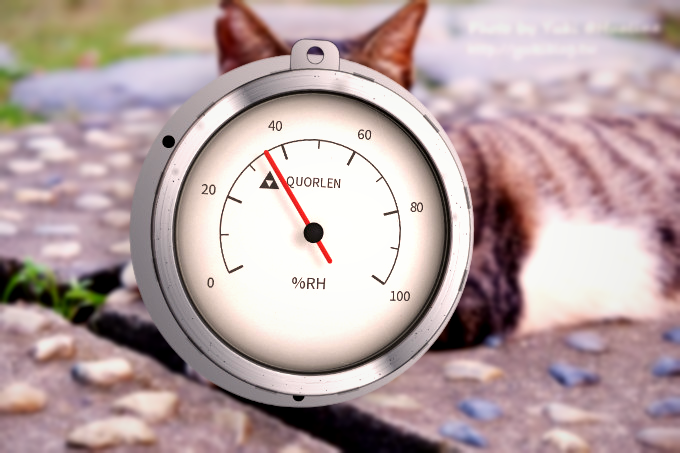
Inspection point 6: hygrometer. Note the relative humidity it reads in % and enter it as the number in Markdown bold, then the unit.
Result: **35** %
